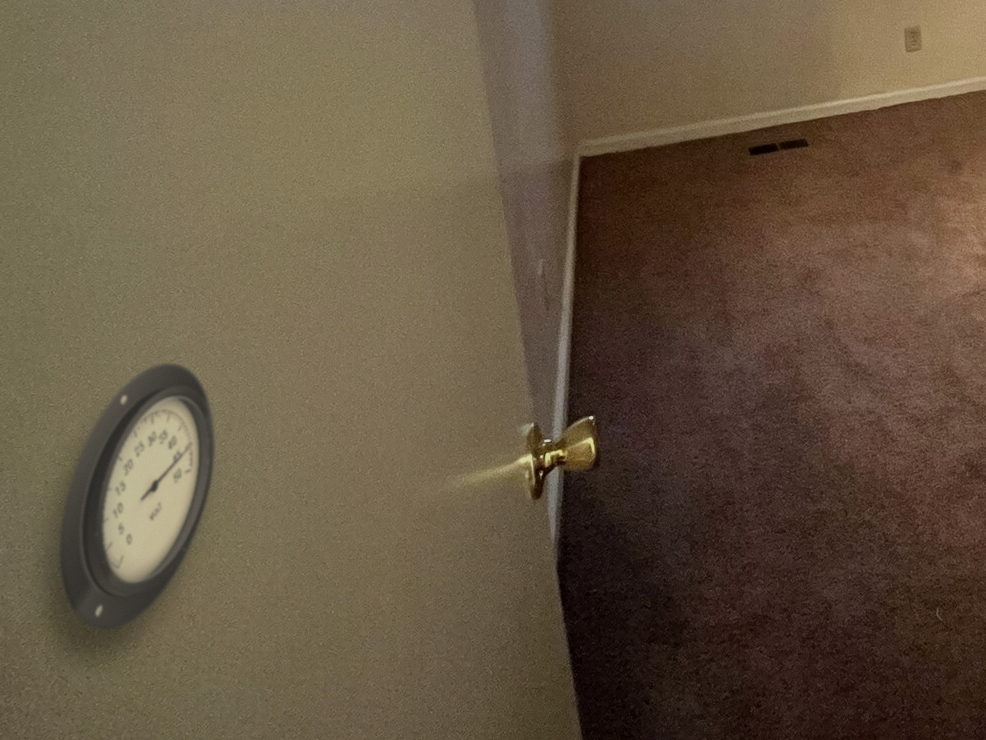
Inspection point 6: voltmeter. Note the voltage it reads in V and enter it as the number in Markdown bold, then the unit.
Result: **45** V
